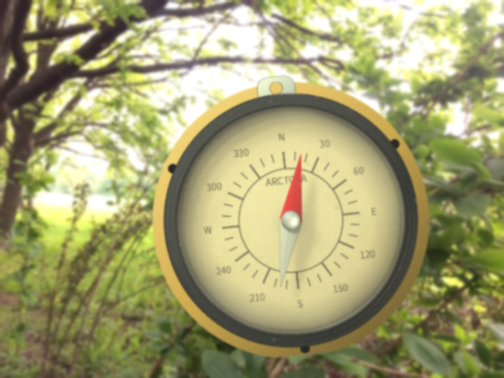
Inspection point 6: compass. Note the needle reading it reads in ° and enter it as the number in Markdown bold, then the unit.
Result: **15** °
